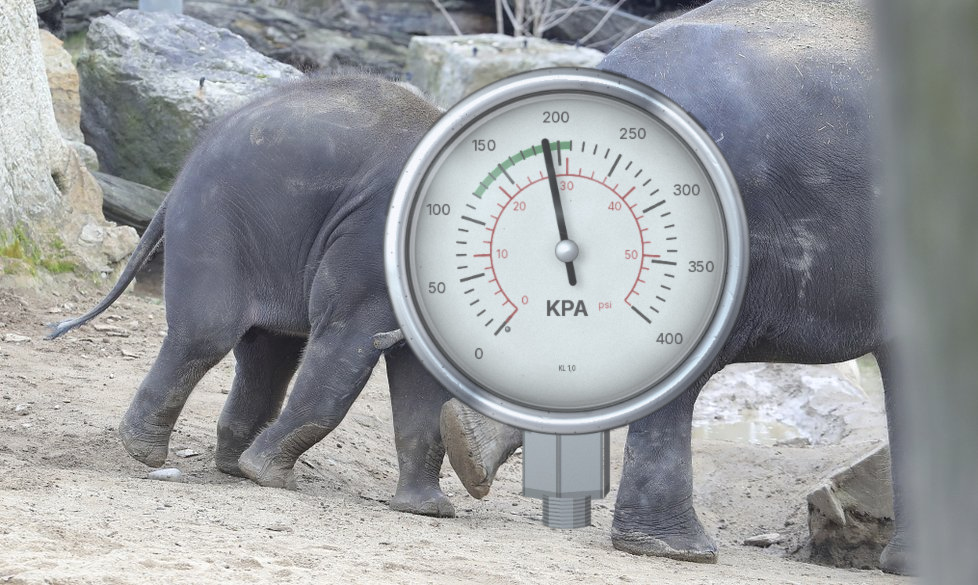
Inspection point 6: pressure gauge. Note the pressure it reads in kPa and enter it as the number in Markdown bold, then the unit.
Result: **190** kPa
